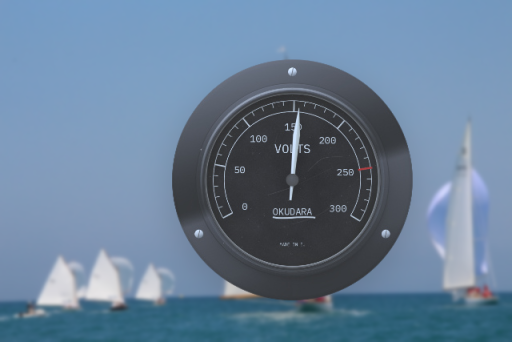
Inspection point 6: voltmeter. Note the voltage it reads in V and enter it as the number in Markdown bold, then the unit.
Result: **155** V
